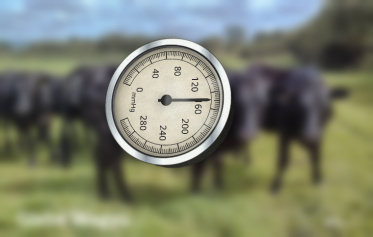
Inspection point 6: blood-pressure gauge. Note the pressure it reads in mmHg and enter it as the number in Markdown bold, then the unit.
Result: **150** mmHg
